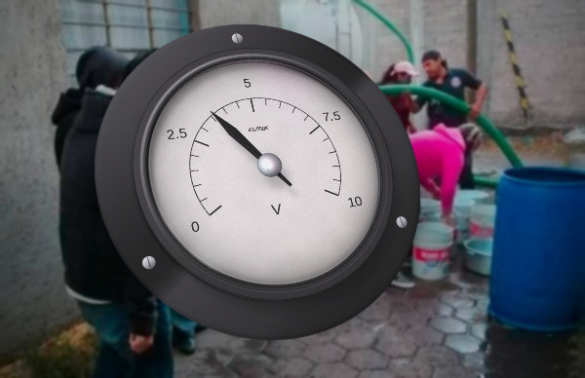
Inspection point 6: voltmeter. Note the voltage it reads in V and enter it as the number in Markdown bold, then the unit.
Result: **3.5** V
